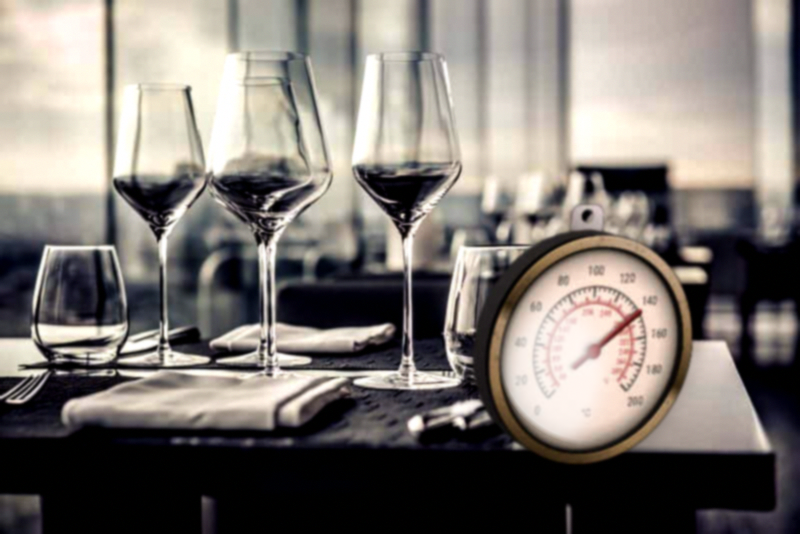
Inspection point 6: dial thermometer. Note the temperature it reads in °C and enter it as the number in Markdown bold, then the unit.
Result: **140** °C
